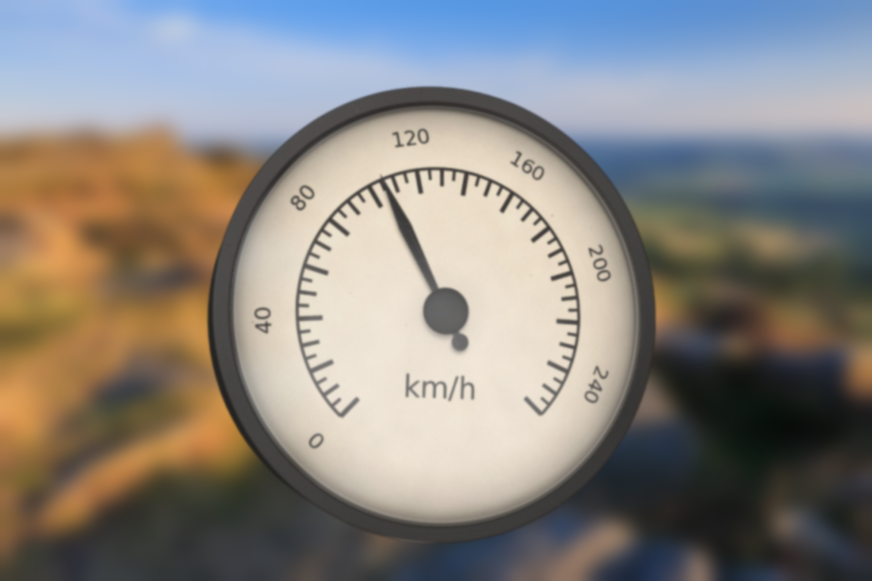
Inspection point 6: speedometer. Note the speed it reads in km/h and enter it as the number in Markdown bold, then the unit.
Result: **105** km/h
